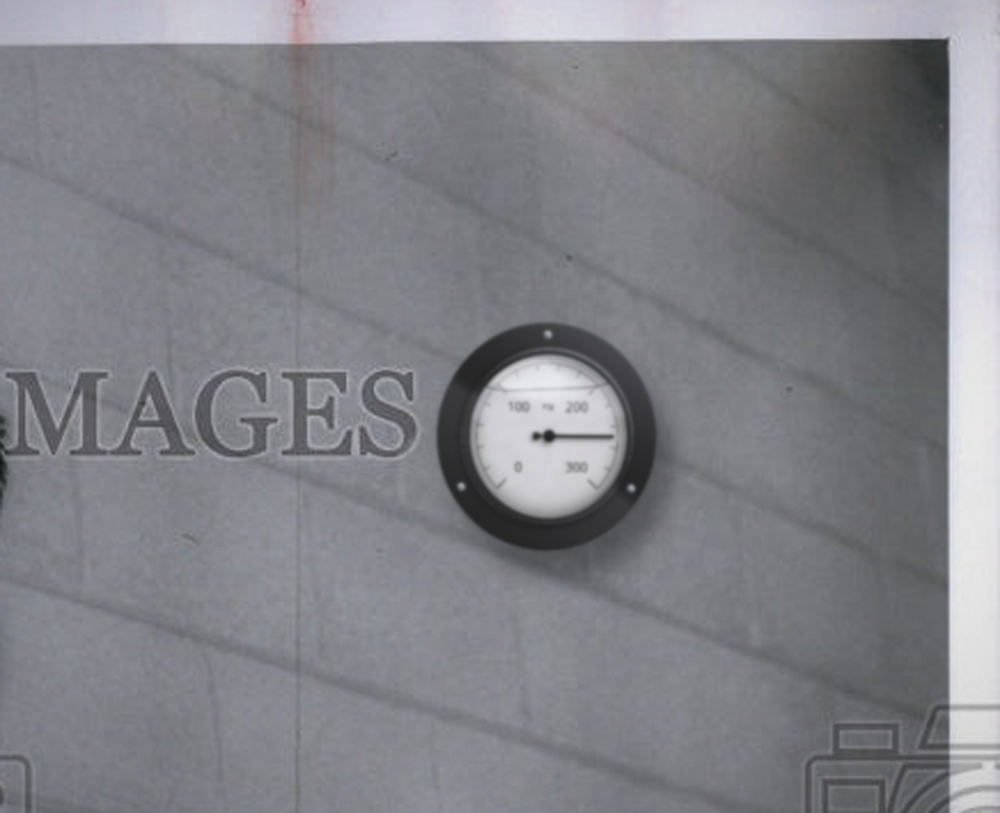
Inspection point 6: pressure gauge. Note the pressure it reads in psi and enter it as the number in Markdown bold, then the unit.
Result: **250** psi
